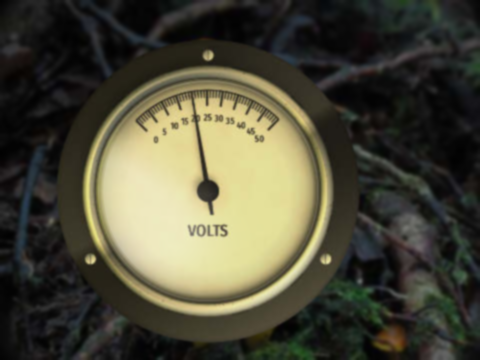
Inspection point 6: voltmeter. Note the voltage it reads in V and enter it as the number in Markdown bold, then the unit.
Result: **20** V
